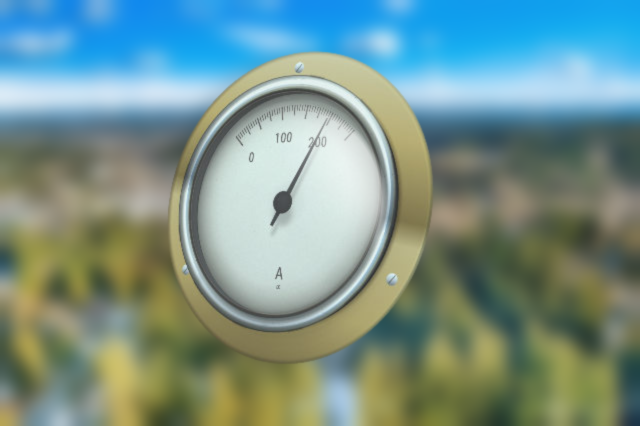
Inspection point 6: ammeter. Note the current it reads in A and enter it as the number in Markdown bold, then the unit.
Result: **200** A
